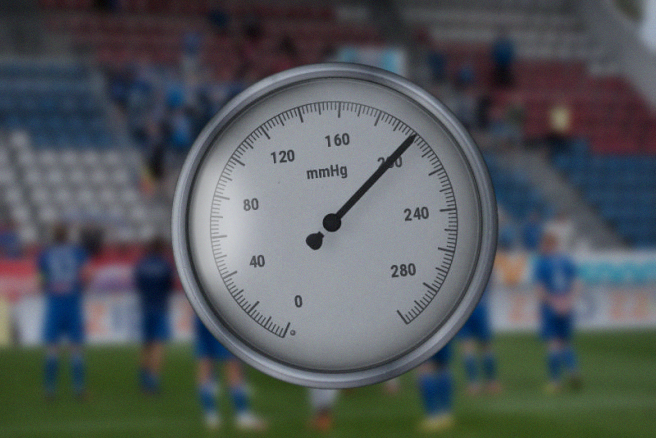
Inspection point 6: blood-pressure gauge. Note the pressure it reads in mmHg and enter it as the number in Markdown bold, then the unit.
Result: **200** mmHg
